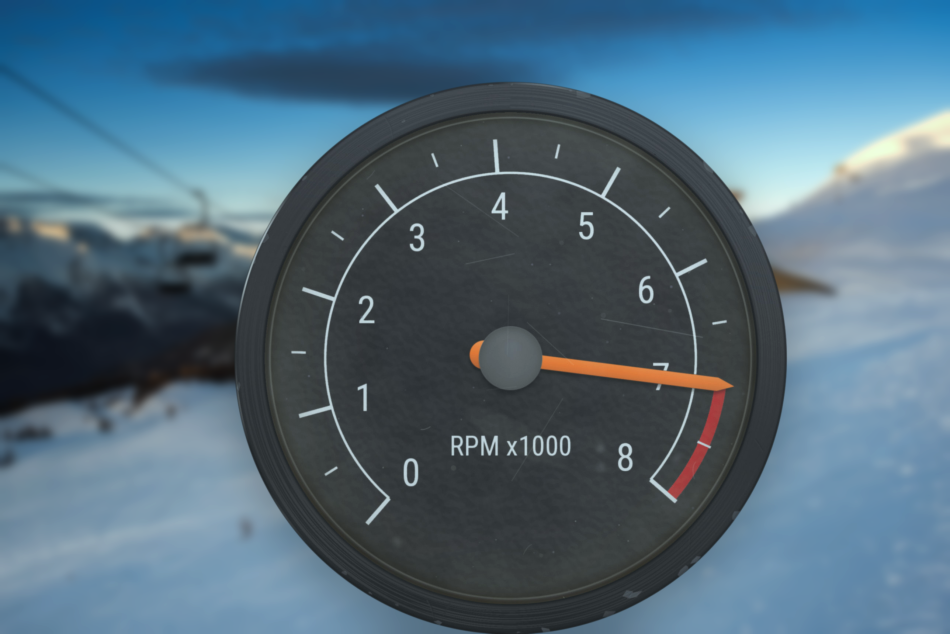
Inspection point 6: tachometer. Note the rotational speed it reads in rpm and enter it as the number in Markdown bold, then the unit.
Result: **7000** rpm
